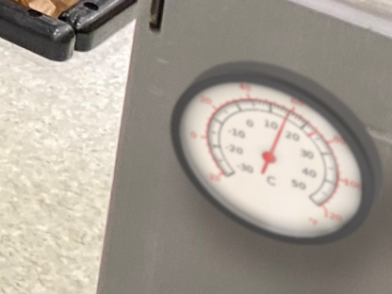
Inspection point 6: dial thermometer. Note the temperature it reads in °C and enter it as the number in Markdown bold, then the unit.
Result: **15** °C
